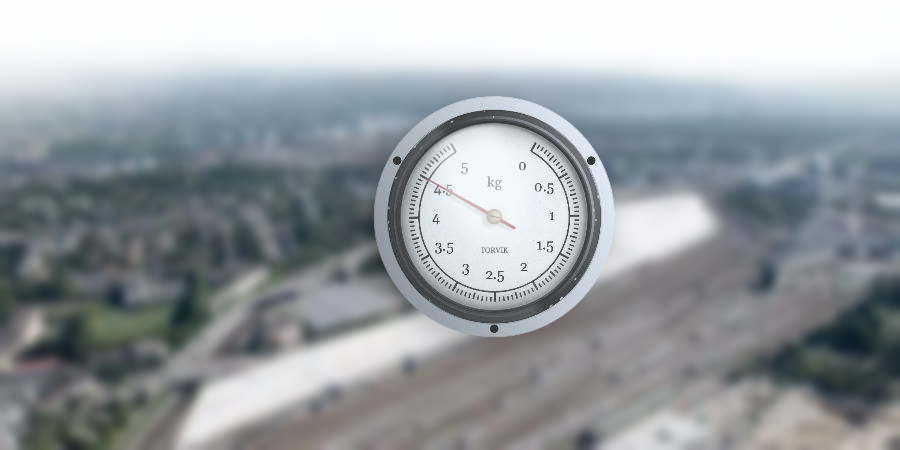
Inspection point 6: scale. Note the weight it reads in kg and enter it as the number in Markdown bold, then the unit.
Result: **4.5** kg
